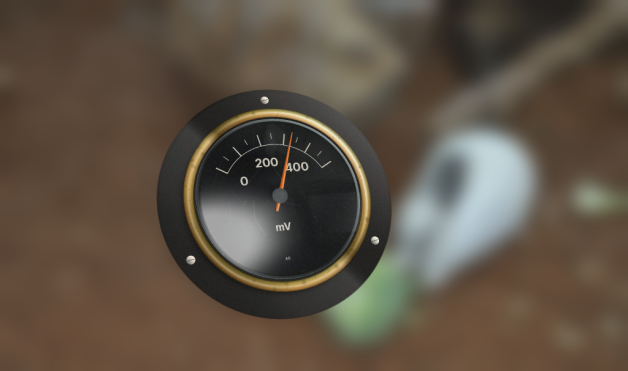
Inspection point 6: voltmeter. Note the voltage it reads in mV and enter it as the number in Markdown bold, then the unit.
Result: **325** mV
